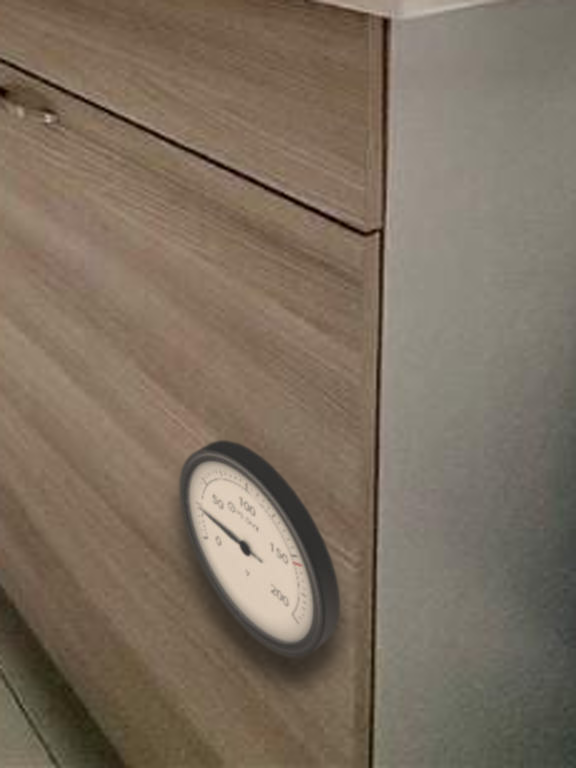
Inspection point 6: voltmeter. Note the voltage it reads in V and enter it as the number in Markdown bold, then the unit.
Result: **25** V
